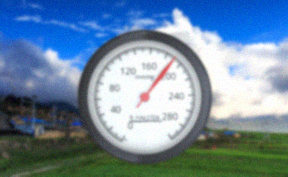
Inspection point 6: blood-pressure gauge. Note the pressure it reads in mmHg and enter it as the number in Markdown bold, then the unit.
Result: **190** mmHg
